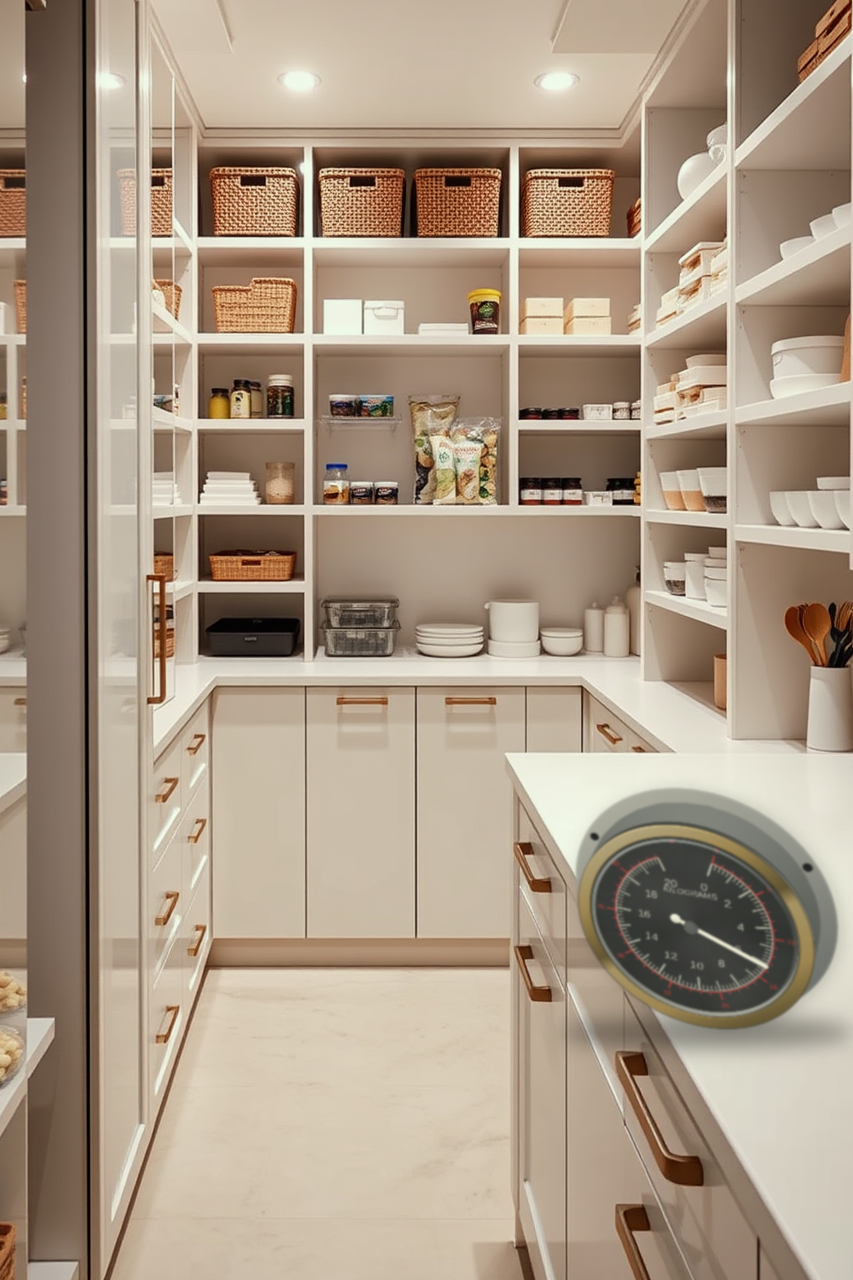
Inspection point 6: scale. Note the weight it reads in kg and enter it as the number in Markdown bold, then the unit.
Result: **6** kg
